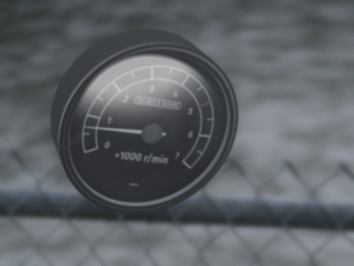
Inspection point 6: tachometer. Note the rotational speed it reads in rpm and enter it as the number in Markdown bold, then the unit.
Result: **750** rpm
